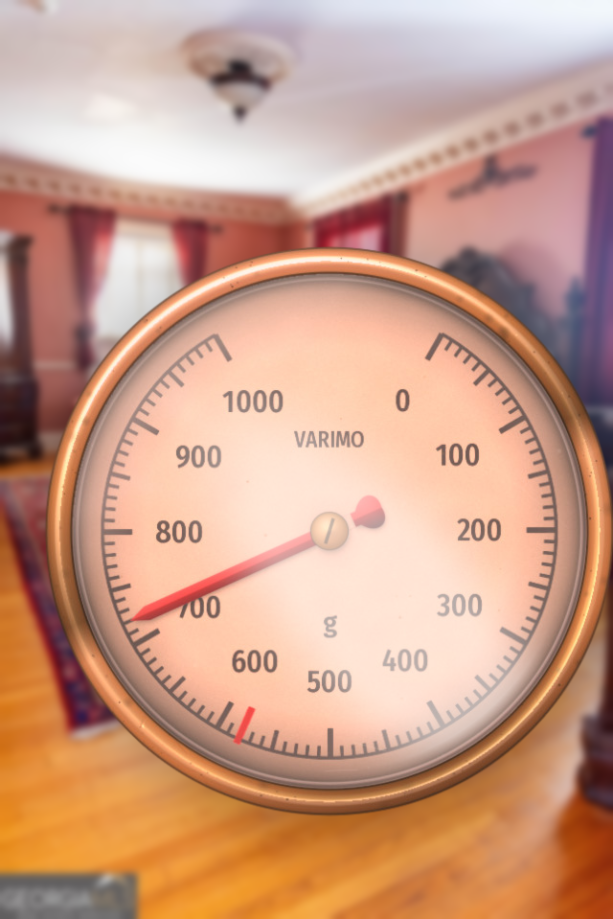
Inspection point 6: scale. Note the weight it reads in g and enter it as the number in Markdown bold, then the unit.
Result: **720** g
